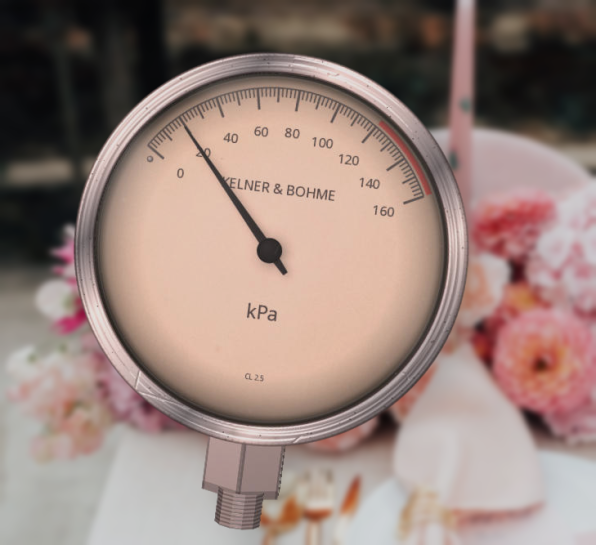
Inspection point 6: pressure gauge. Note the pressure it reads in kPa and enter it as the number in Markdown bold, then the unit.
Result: **20** kPa
